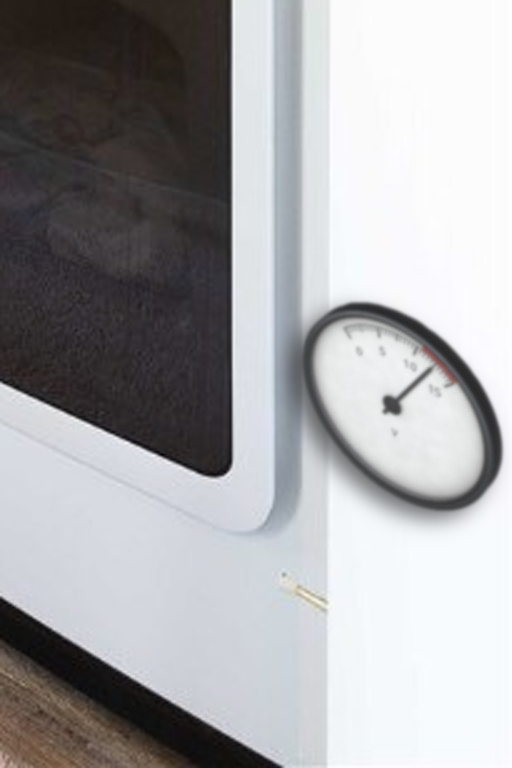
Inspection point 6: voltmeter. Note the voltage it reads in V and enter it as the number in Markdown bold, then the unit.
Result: **12.5** V
